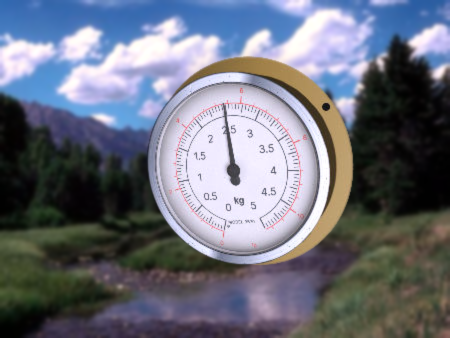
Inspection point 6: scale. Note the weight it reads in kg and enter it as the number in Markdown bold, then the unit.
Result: **2.5** kg
